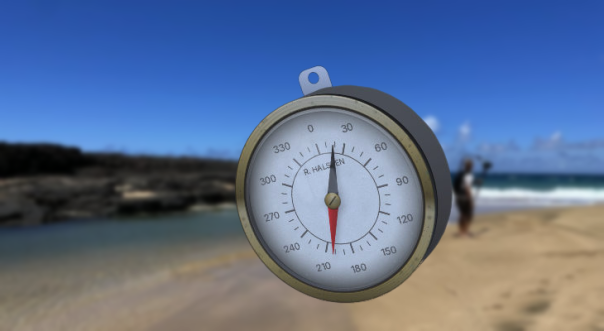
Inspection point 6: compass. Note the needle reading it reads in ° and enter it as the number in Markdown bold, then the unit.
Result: **200** °
